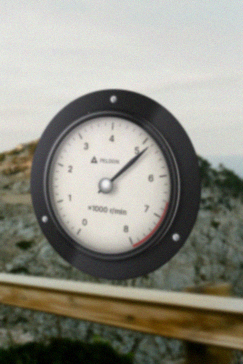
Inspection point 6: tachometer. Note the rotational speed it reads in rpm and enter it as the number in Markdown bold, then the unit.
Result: **5200** rpm
